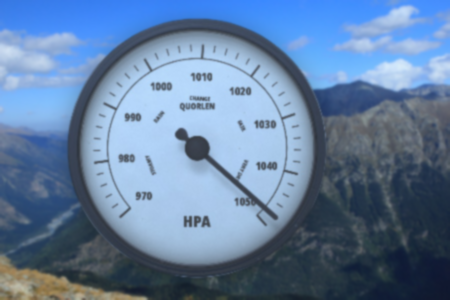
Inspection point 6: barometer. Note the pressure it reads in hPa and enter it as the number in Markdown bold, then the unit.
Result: **1048** hPa
